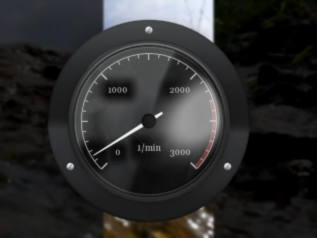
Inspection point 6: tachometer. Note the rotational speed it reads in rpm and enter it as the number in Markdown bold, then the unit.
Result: **150** rpm
